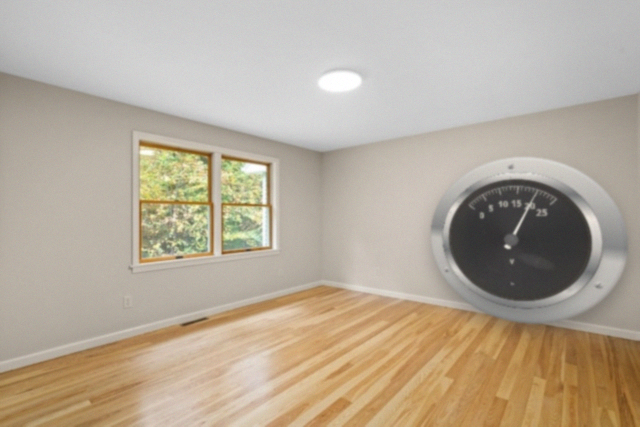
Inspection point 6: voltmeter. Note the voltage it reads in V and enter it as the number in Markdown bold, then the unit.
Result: **20** V
